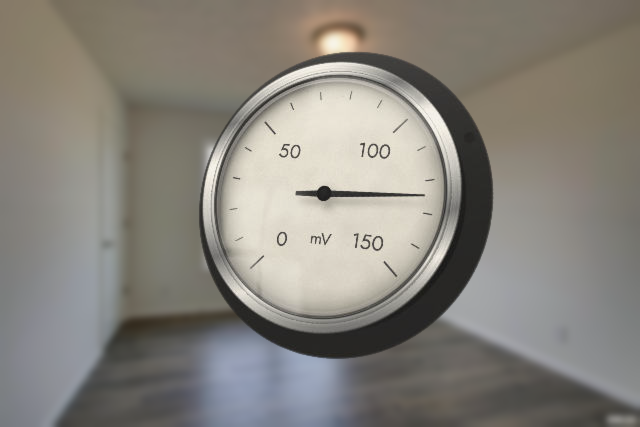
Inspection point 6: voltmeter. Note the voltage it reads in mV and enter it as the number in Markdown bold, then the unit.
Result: **125** mV
